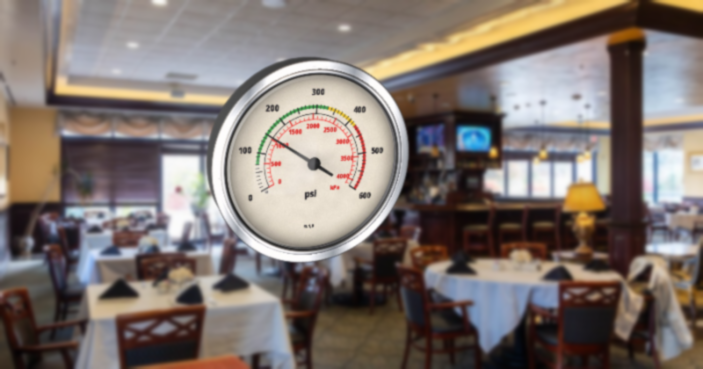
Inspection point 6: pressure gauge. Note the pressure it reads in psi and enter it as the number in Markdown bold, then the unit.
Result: **150** psi
